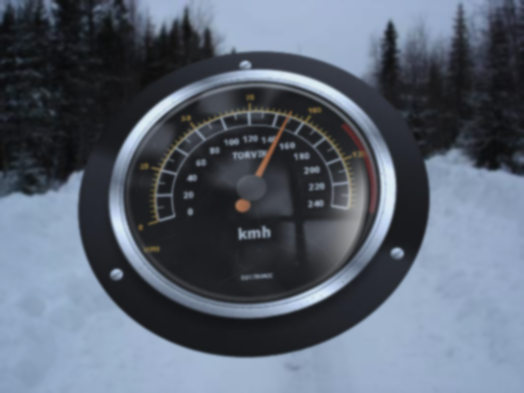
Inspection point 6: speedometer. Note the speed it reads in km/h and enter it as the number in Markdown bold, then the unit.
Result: **150** km/h
